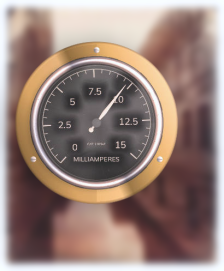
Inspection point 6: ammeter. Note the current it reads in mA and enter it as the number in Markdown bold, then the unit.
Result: **9.75** mA
